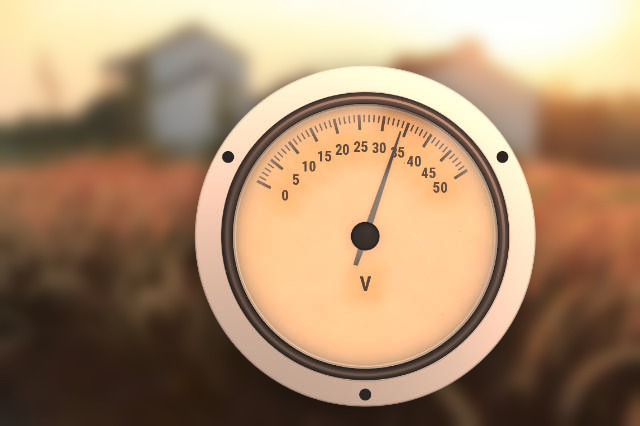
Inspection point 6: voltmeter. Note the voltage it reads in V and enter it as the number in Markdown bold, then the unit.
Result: **34** V
